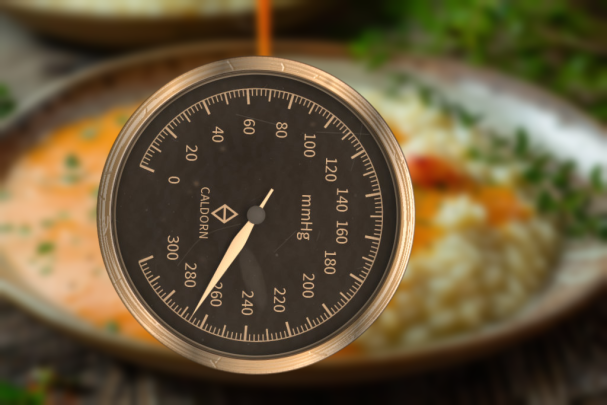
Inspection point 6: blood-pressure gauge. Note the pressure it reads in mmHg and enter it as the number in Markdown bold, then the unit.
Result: **266** mmHg
